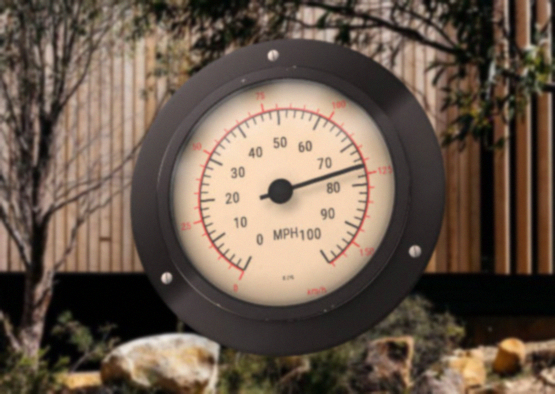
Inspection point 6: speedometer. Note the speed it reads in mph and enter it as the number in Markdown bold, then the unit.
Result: **76** mph
